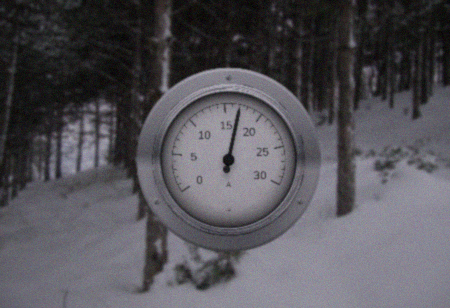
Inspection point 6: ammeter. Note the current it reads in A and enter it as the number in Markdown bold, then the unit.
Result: **17** A
